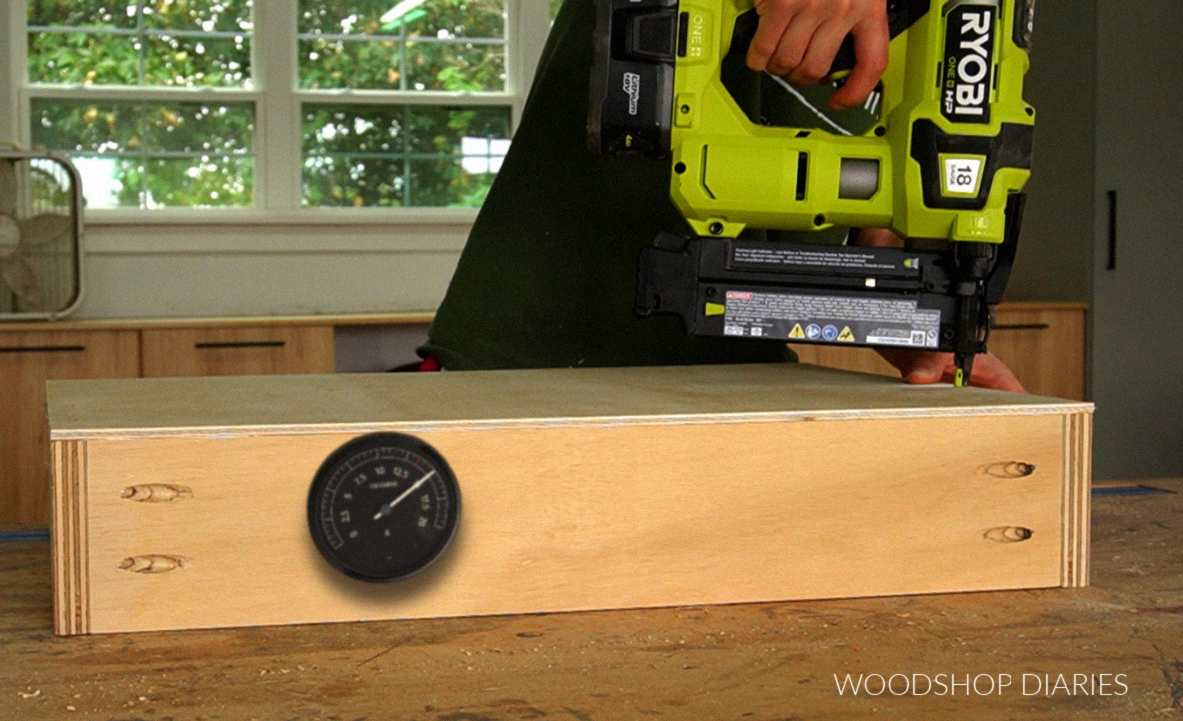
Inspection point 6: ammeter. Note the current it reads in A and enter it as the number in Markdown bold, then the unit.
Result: **15** A
